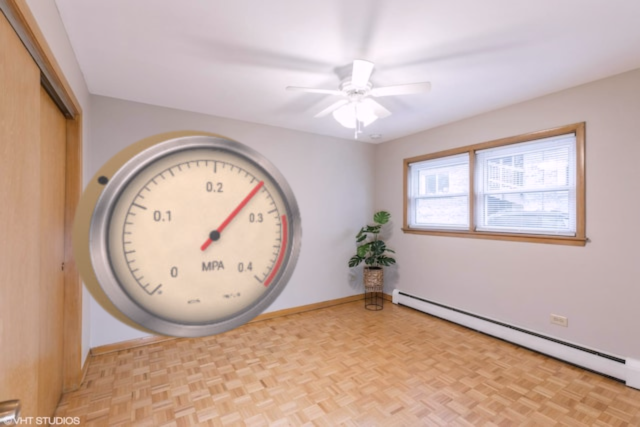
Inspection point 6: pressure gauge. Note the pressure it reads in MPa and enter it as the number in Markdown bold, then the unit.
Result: **0.26** MPa
